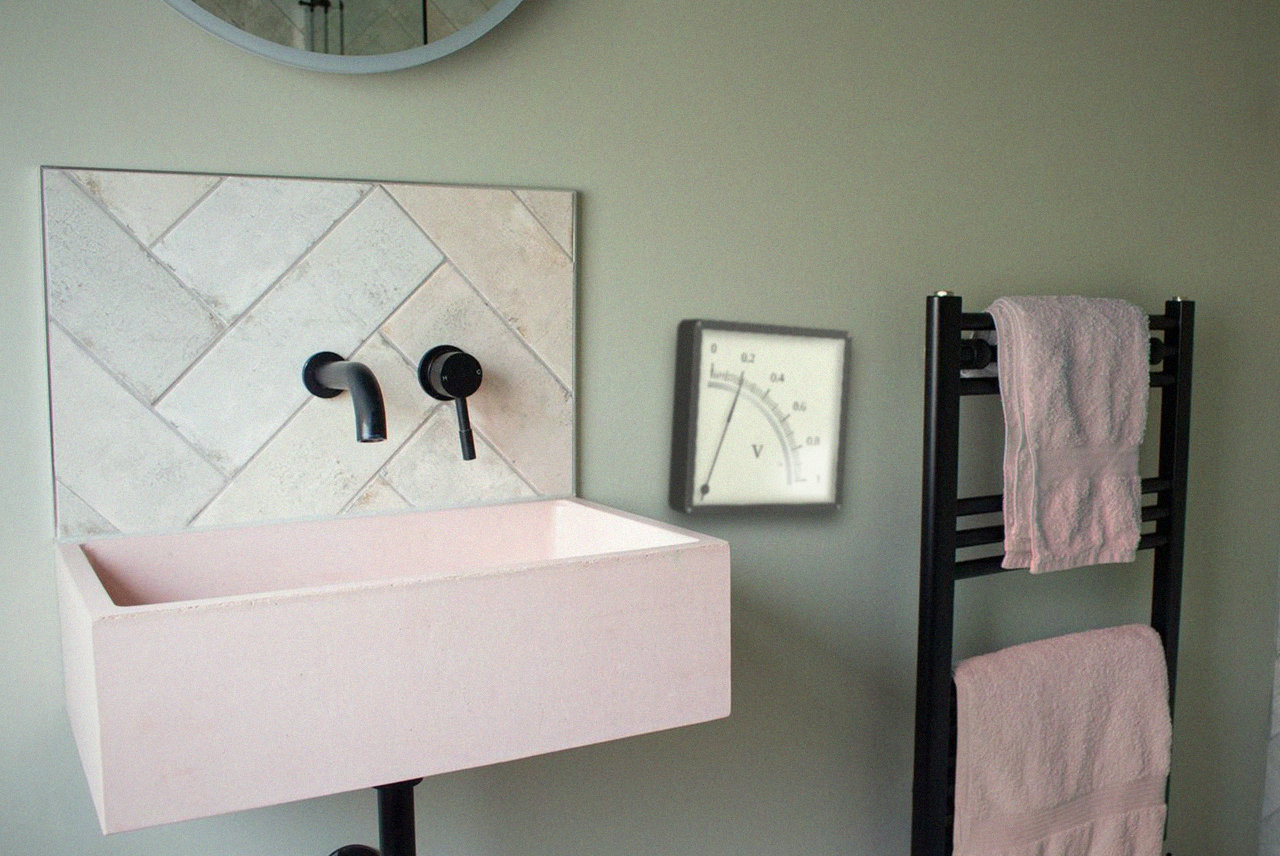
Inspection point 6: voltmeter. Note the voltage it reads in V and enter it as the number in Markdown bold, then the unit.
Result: **0.2** V
